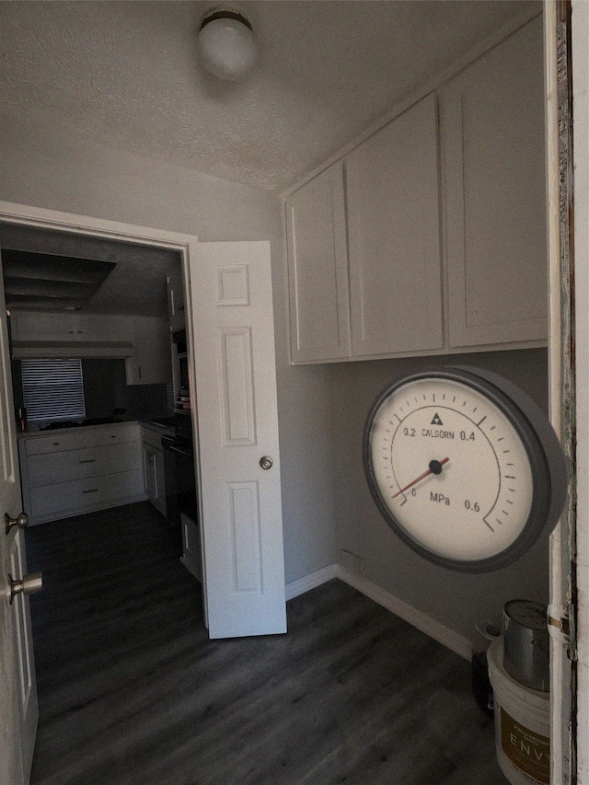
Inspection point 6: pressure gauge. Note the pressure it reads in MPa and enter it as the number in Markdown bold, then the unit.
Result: **0.02** MPa
